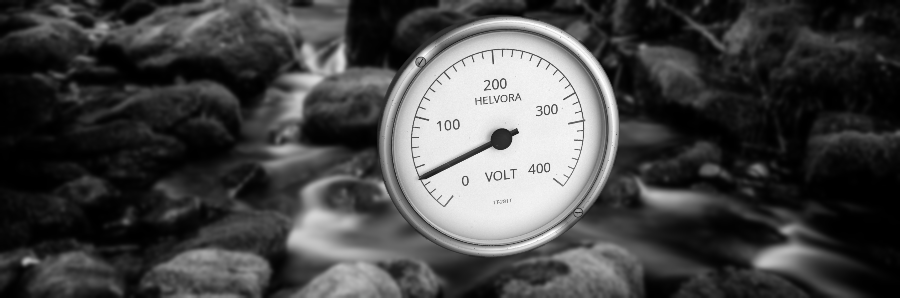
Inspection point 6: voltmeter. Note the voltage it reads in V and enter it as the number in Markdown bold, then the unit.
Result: **40** V
